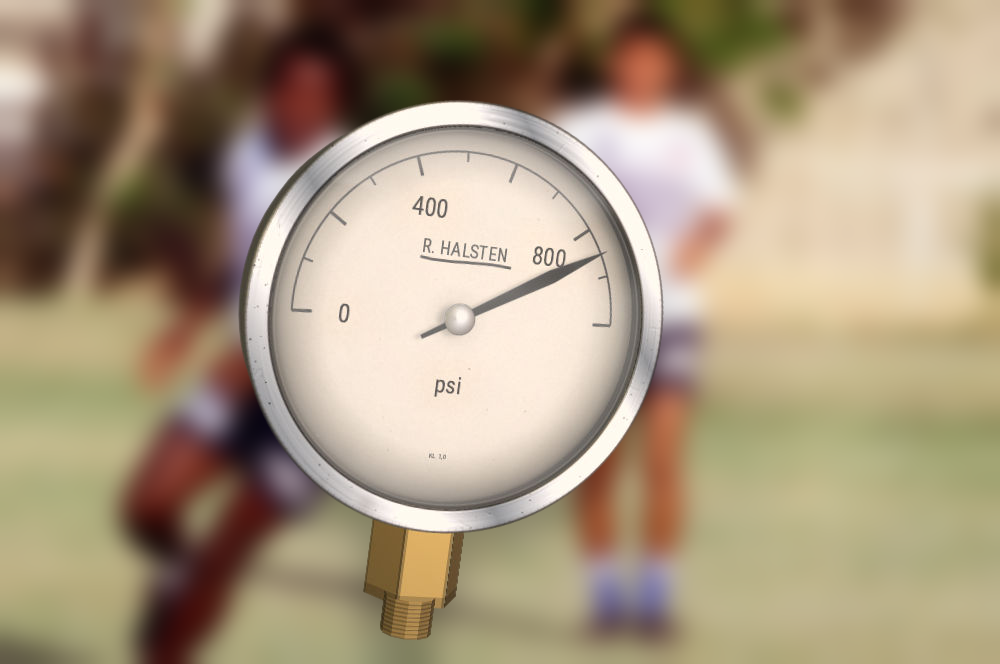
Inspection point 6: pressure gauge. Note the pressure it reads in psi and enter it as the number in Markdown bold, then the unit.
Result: **850** psi
